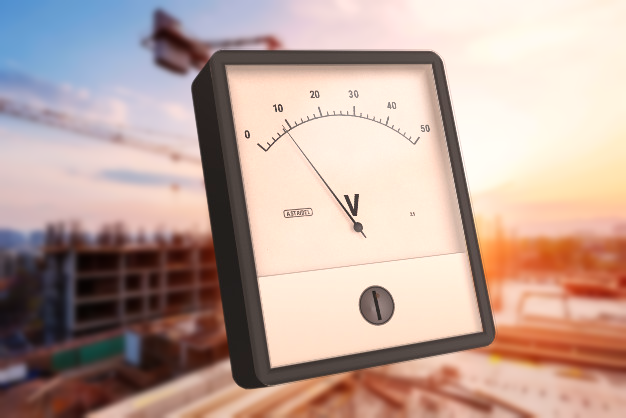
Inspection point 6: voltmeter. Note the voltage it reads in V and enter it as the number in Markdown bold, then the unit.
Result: **8** V
